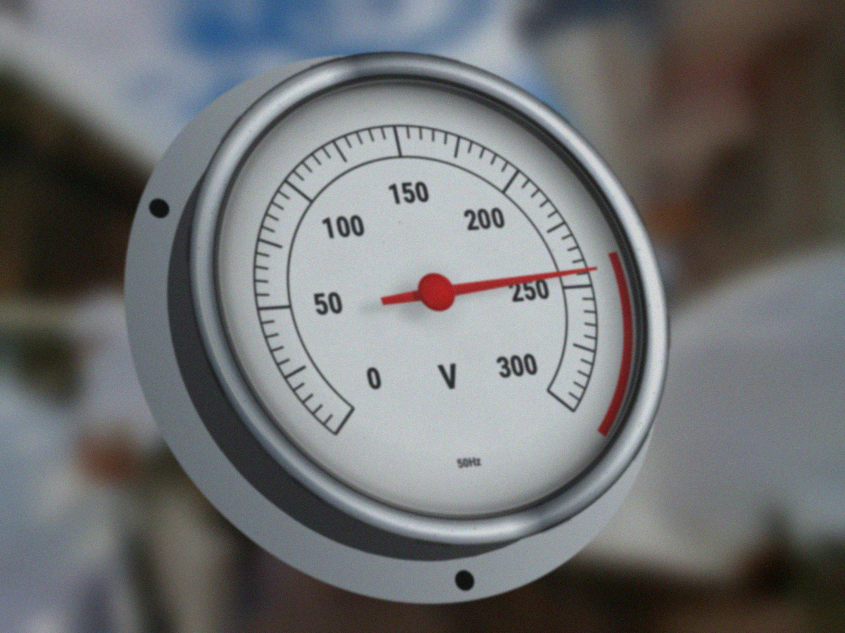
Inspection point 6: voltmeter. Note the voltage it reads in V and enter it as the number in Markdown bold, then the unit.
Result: **245** V
